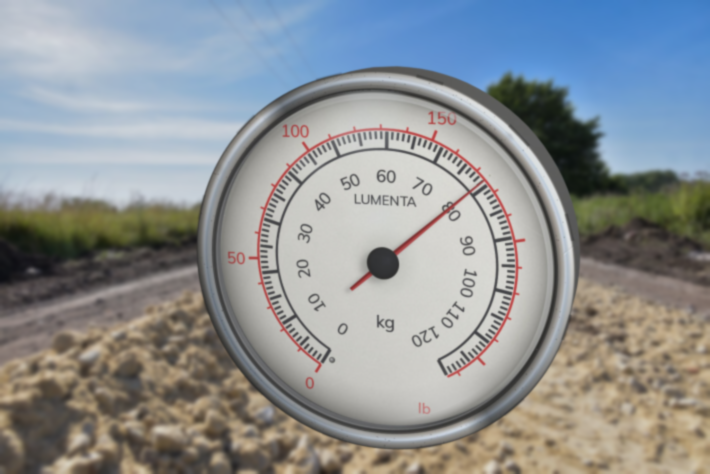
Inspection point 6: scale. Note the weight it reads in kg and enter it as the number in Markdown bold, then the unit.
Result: **79** kg
